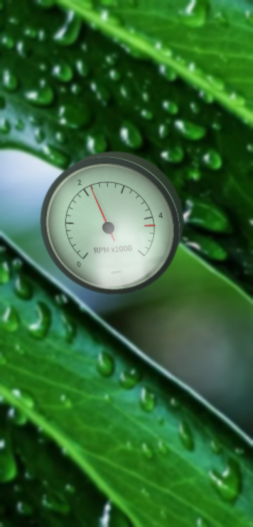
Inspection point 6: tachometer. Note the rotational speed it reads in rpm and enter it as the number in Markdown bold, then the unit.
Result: **2200** rpm
